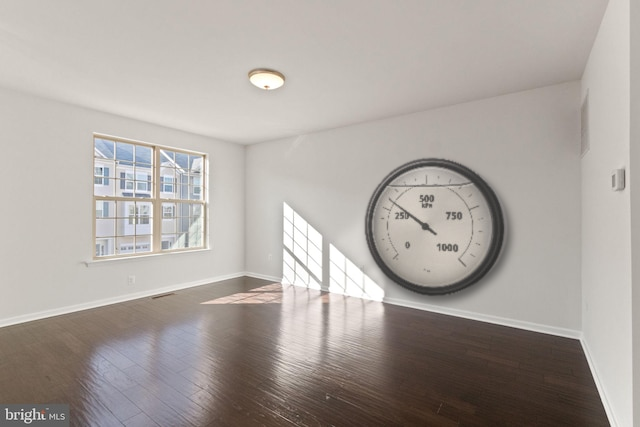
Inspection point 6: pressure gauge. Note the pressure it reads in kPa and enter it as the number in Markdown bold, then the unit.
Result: **300** kPa
